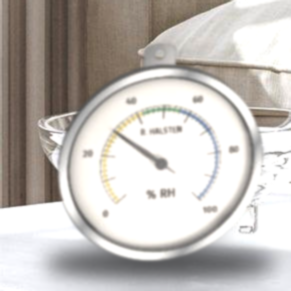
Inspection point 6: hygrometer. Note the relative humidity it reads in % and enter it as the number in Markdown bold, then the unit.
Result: **30** %
